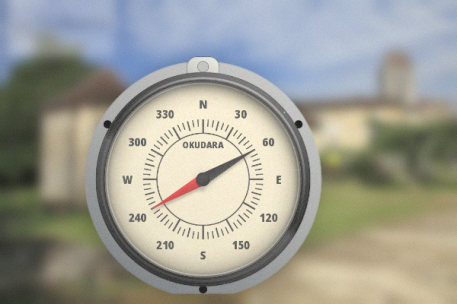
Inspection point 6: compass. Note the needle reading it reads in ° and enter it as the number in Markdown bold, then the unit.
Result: **240** °
